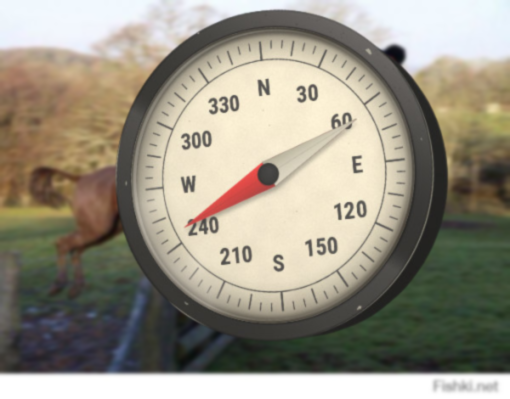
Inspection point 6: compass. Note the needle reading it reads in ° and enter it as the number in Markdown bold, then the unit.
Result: **245** °
